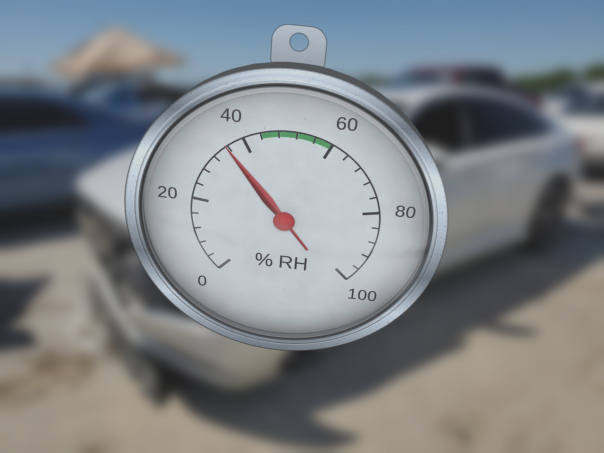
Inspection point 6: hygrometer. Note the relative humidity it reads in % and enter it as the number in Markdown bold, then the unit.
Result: **36** %
